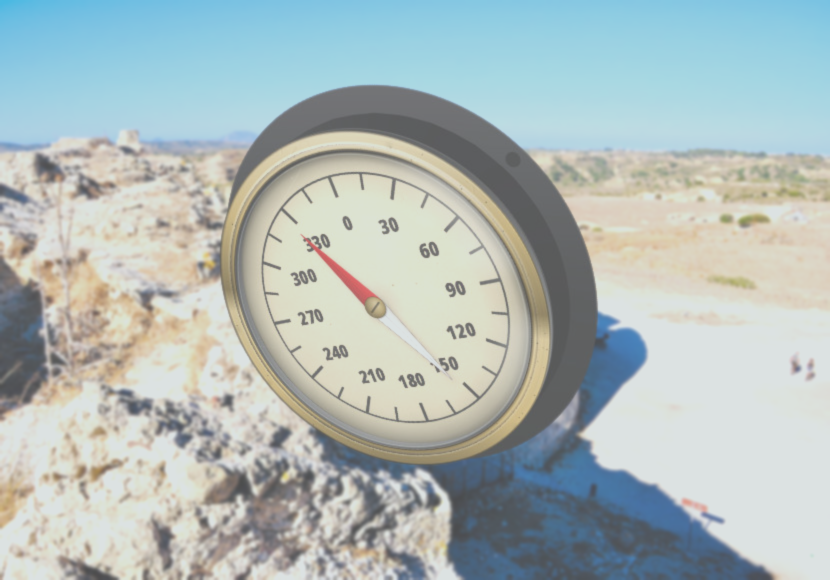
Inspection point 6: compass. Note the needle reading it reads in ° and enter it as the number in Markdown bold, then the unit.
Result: **330** °
